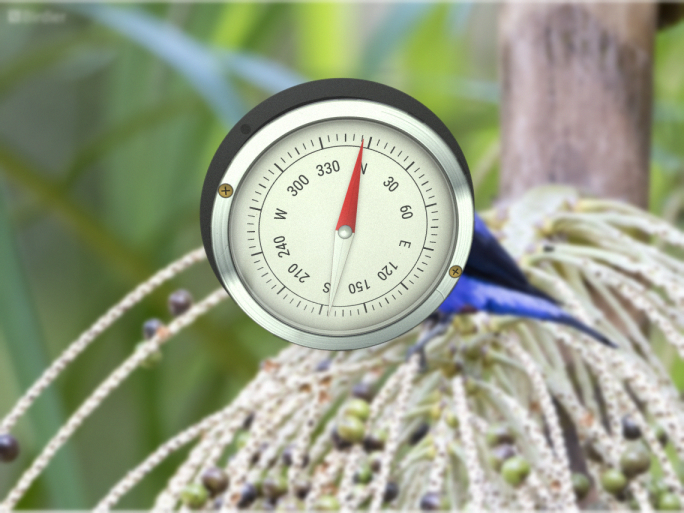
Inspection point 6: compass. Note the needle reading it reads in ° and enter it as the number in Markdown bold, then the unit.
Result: **355** °
